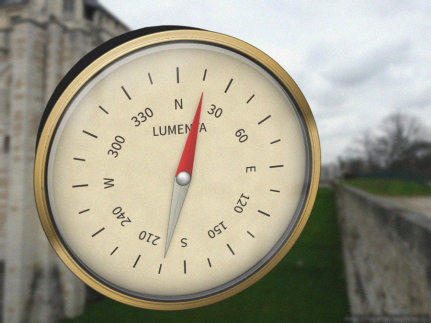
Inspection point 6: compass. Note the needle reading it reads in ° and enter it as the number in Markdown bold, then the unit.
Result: **15** °
